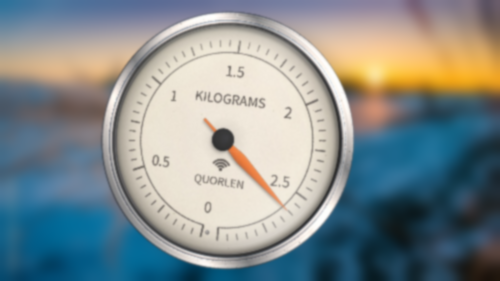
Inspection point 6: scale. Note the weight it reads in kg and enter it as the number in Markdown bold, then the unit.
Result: **2.6** kg
